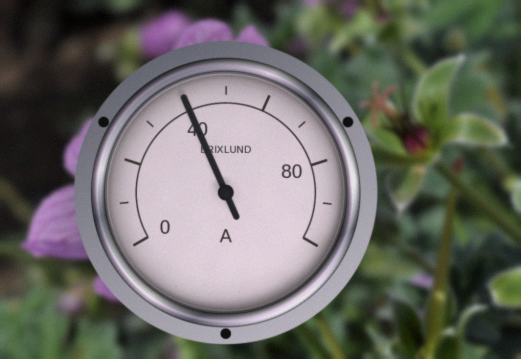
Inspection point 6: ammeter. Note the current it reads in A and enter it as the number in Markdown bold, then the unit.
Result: **40** A
